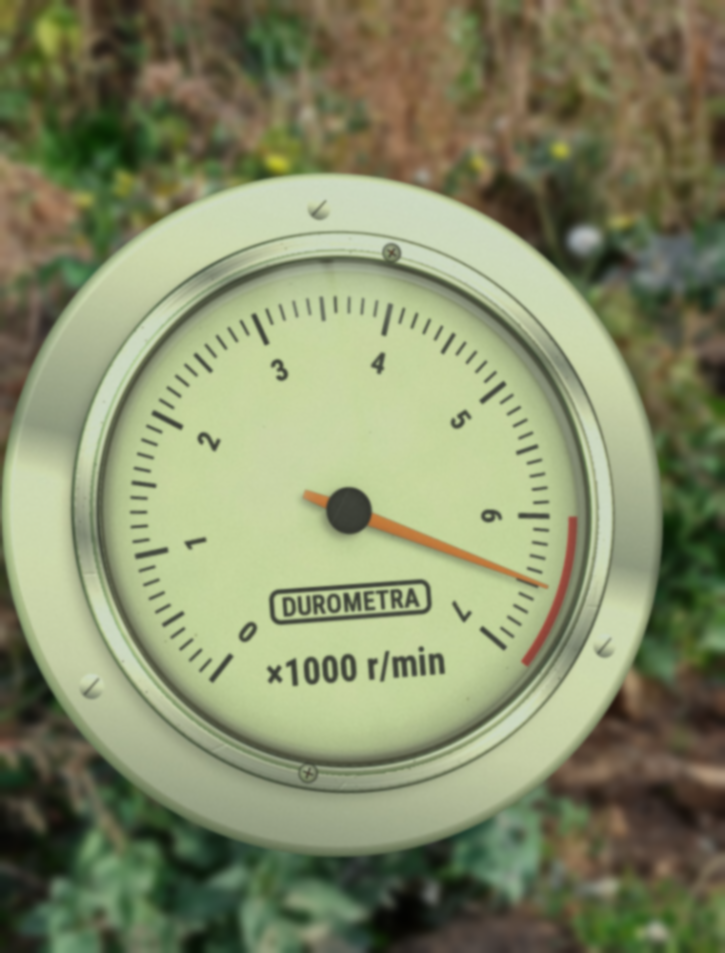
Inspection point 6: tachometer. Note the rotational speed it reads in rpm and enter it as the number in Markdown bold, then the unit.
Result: **6500** rpm
